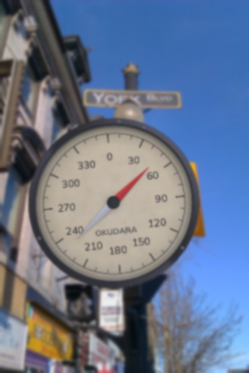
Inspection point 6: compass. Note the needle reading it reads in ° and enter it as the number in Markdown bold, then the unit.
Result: **50** °
